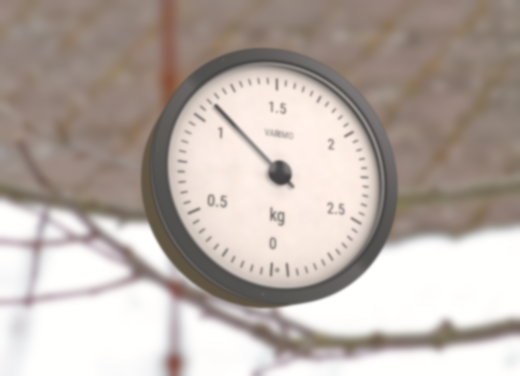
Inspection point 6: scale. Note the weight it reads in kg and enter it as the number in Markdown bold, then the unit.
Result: **1.1** kg
